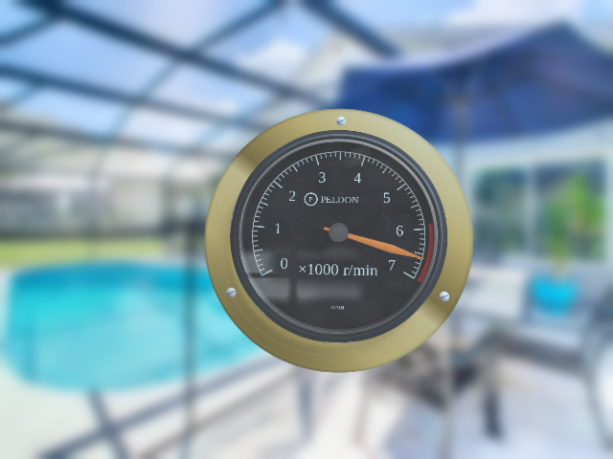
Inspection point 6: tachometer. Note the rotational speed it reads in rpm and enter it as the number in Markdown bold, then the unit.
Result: **6600** rpm
